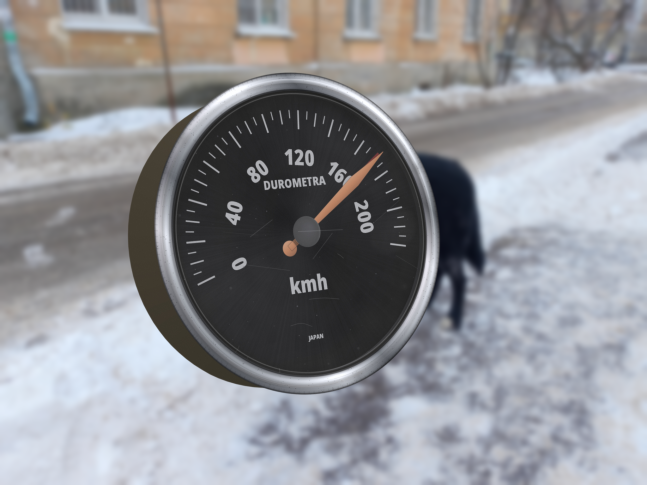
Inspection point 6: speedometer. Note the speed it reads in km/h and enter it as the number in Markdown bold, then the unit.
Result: **170** km/h
